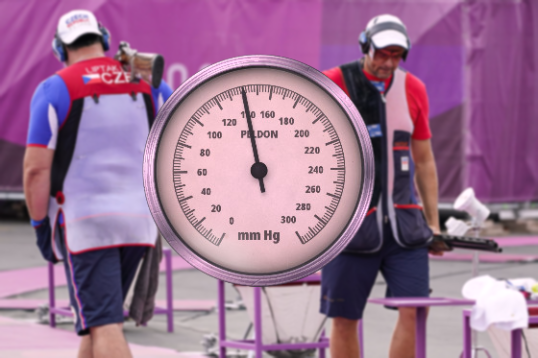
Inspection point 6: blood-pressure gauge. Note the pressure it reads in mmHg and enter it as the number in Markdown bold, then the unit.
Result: **140** mmHg
